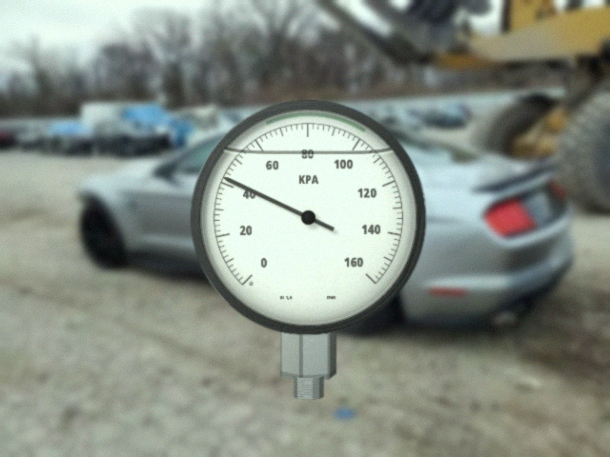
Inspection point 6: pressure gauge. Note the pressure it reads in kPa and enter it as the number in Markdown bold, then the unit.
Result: **42** kPa
